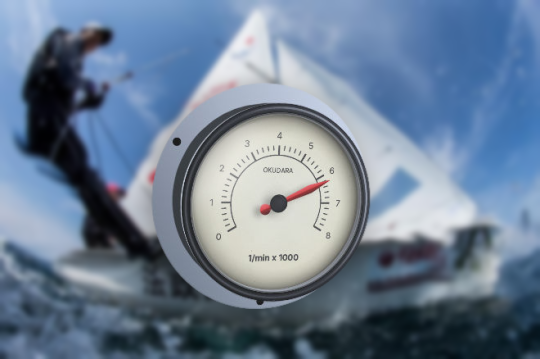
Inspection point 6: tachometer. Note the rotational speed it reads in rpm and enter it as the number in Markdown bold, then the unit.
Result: **6200** rpm
